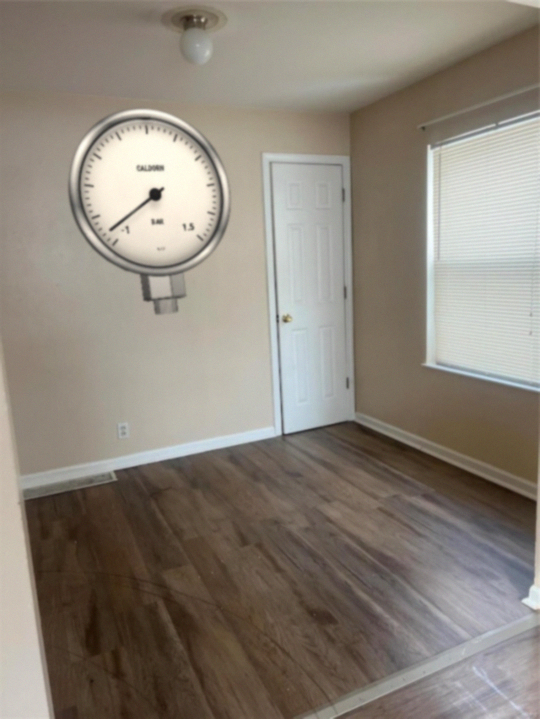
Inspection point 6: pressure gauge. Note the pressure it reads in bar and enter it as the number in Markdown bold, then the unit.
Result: **-0.9** bar
